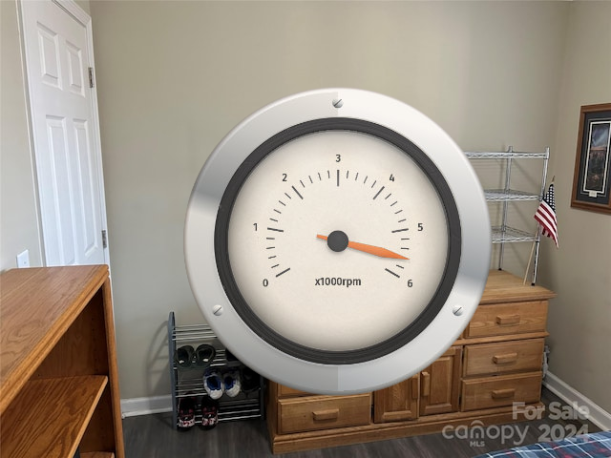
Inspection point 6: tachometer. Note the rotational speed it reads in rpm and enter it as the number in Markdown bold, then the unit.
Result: **5600** rpm
